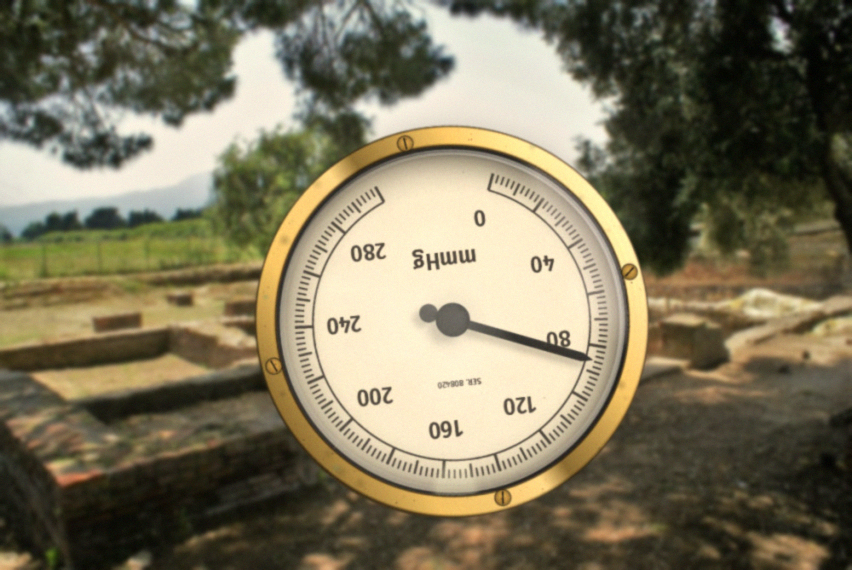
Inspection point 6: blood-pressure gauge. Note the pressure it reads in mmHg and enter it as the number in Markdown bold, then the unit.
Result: **86** mmHg
